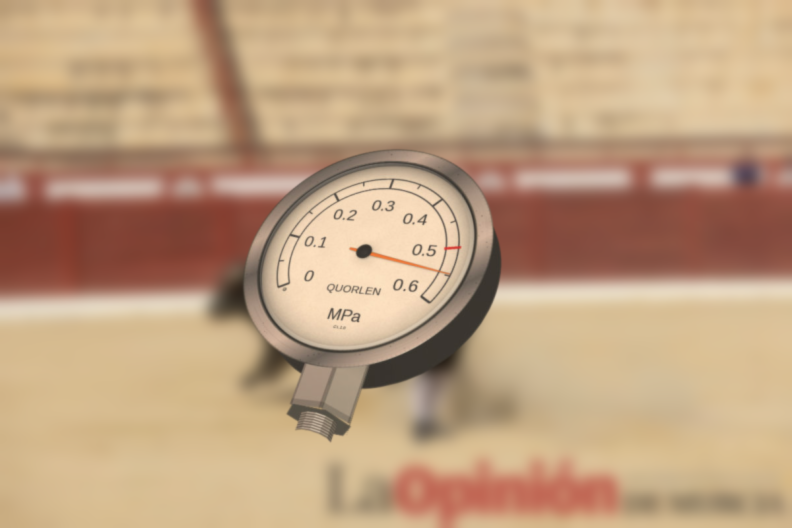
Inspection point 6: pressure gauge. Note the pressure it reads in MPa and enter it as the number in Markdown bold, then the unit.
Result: **0.55** MPa
